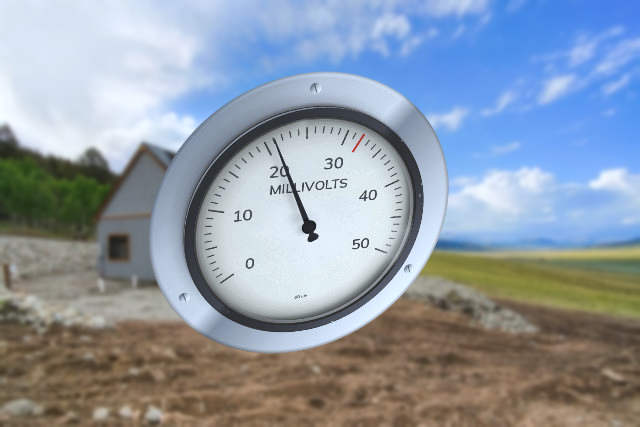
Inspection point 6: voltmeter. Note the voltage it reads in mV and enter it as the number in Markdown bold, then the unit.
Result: **21** mV
